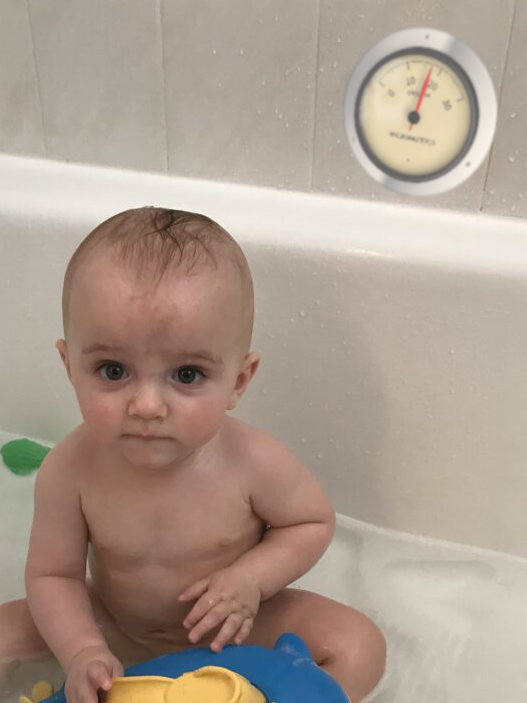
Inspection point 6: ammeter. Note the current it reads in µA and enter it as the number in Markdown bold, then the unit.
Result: **17.5** µA
